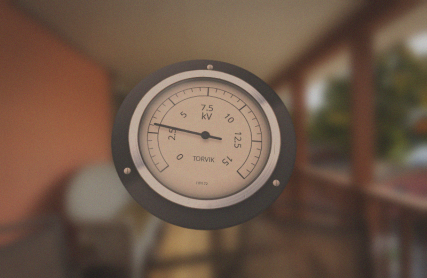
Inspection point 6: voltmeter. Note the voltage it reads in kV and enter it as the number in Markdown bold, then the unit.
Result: **3** kV
